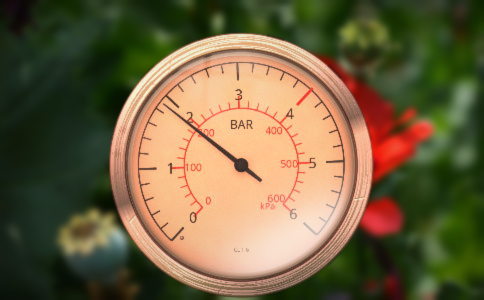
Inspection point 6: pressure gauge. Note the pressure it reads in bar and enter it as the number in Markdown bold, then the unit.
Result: **1.9** bar
